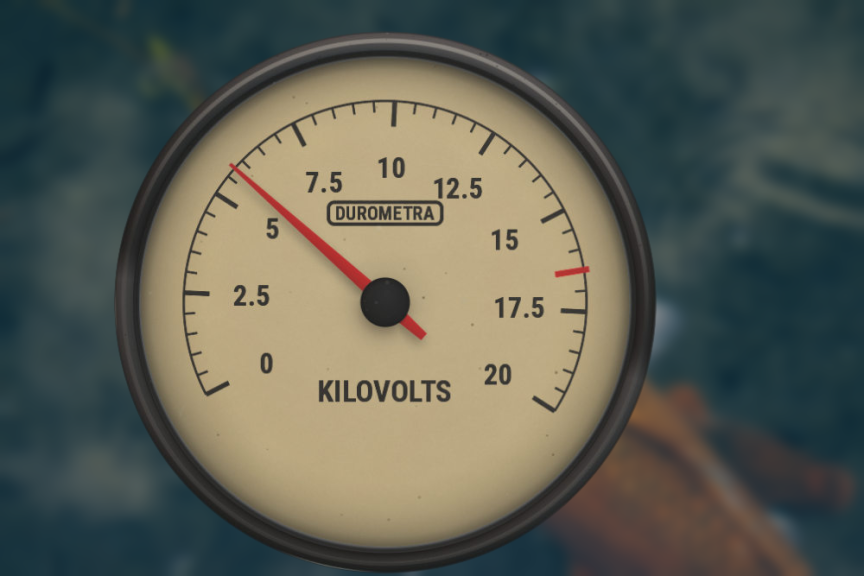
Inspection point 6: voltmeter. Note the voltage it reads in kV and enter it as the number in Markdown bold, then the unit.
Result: **5.75** kV
